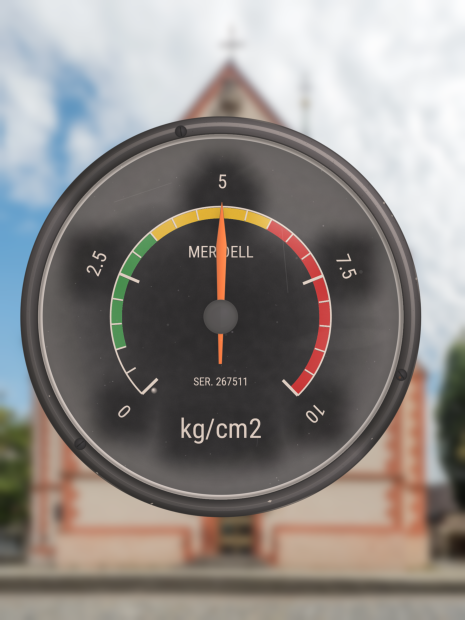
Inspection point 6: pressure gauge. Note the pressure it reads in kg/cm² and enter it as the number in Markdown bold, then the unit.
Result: **5** kg/cm²
